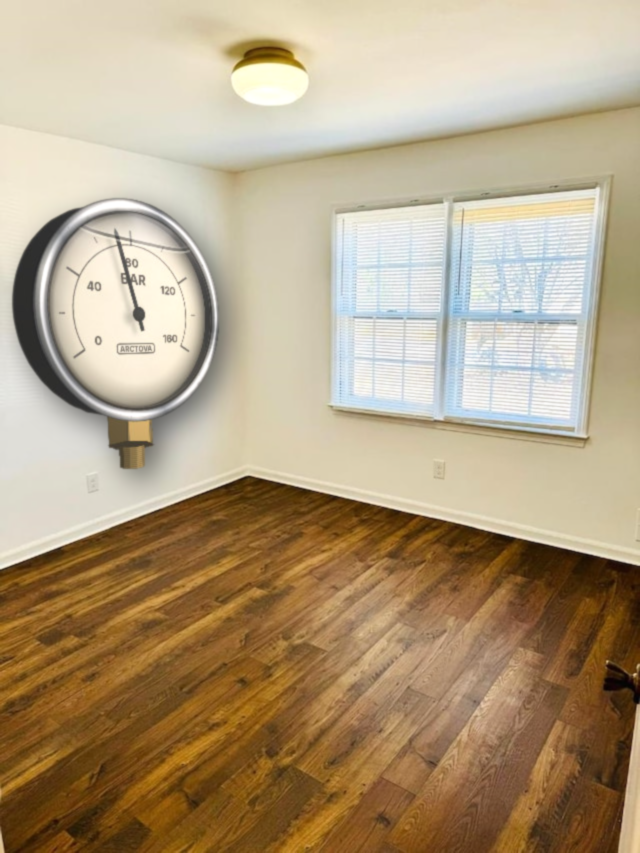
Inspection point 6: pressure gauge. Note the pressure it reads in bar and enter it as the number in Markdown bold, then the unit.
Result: **70** bar
